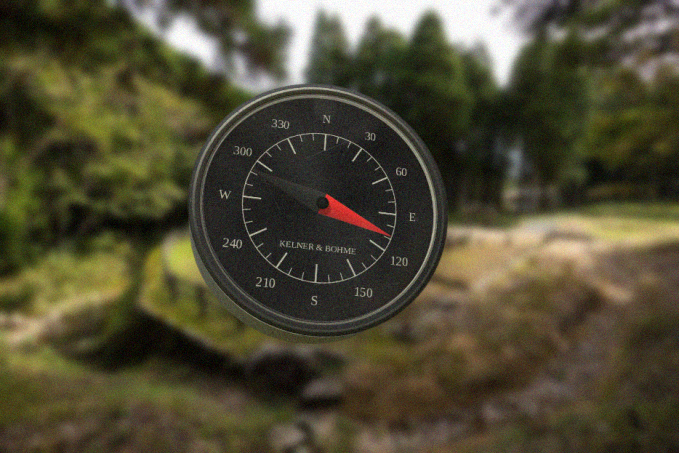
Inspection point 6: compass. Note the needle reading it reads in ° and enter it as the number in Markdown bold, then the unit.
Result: **110** °
